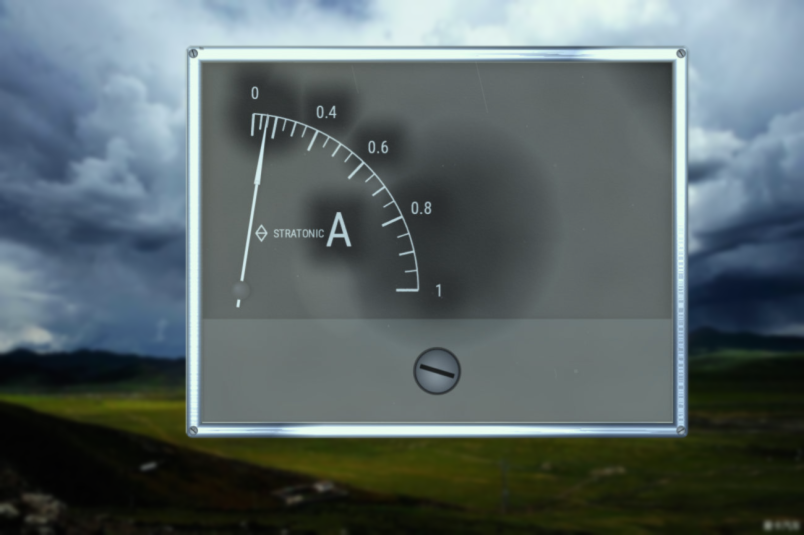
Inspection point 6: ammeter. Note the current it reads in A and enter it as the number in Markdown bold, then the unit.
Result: **0.15** A
